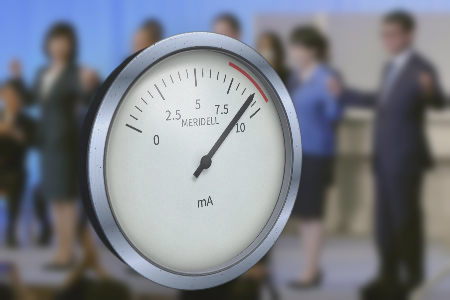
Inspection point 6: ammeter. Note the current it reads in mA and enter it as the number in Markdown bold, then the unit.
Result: **9** mA
